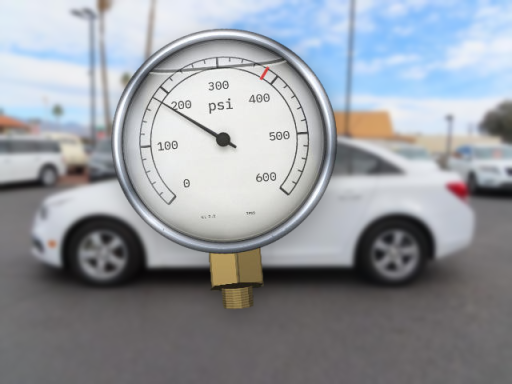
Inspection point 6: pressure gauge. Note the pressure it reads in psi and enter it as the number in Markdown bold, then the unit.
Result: **180** psi
